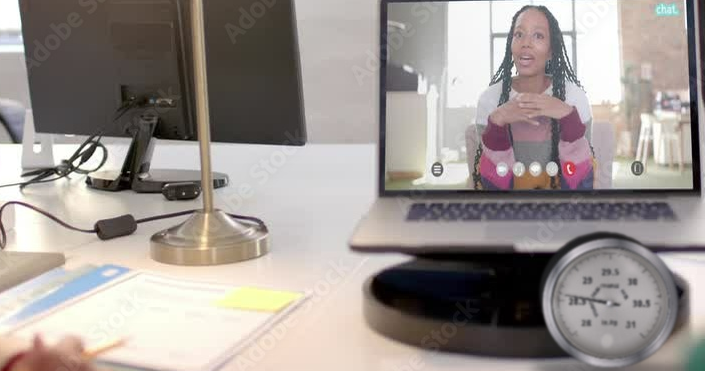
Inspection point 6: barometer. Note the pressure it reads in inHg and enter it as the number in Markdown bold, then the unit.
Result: **28.6** inHg
